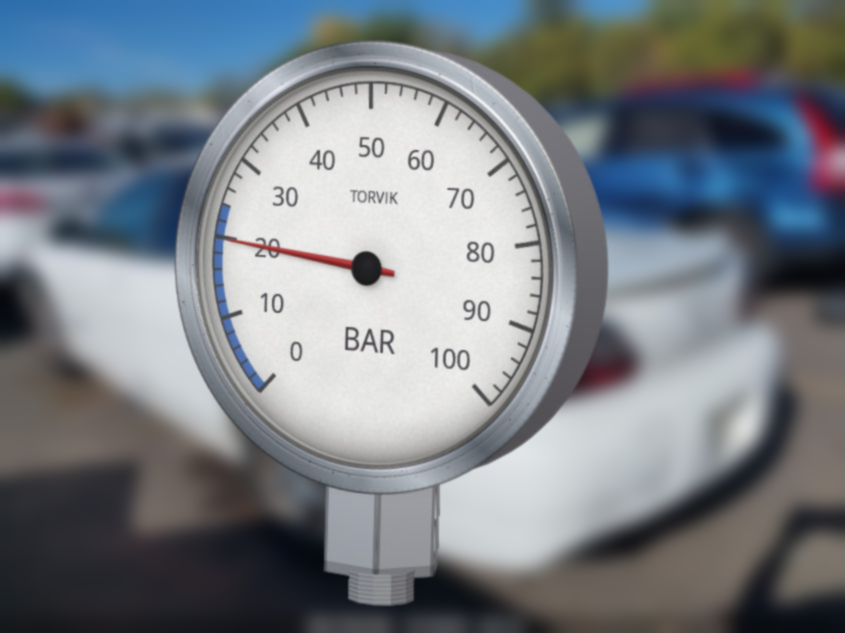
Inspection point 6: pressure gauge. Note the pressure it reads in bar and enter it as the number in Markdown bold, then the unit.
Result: **20** bar
